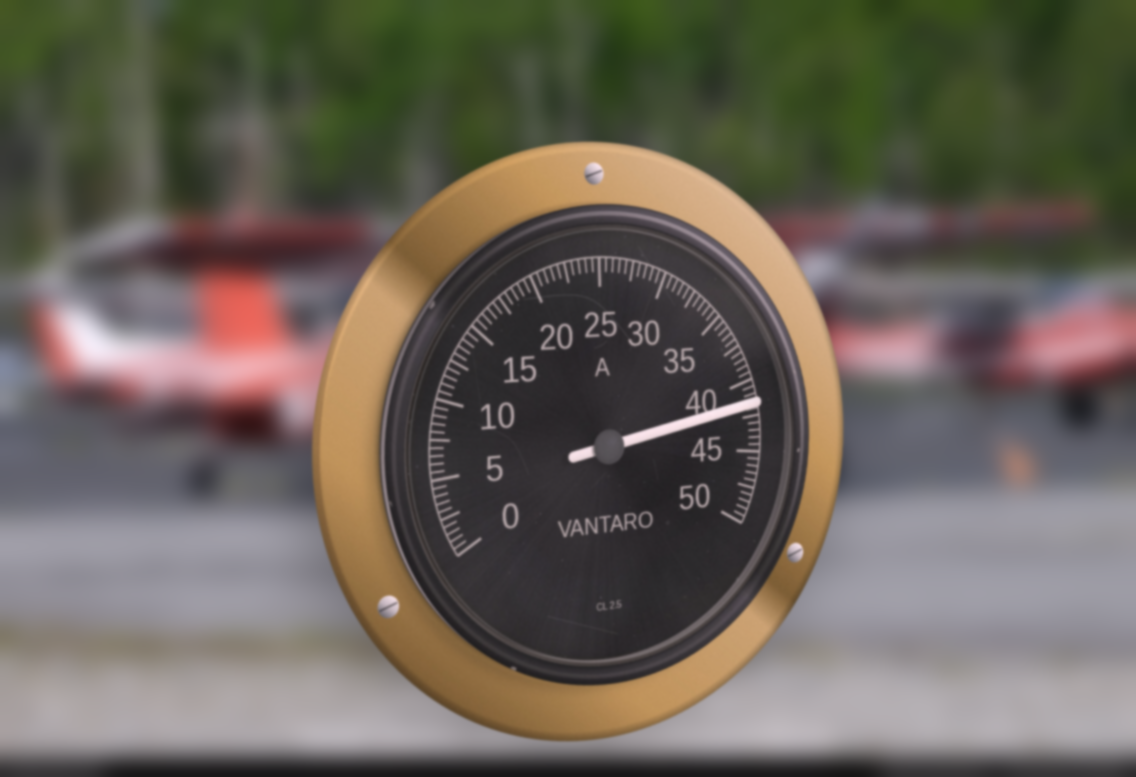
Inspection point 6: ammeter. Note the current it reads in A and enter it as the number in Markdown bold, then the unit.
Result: **41.5** A
